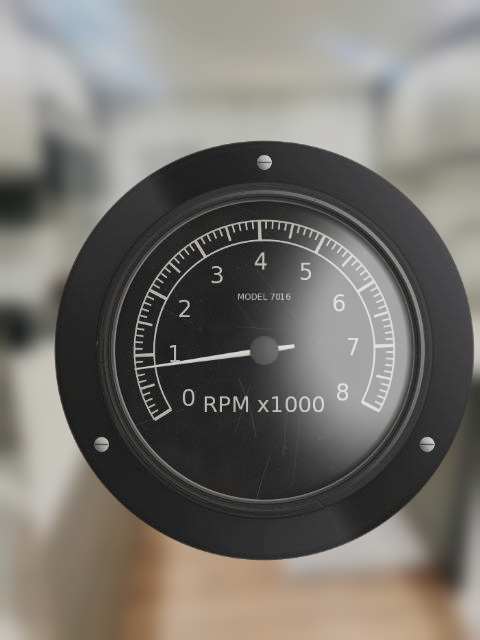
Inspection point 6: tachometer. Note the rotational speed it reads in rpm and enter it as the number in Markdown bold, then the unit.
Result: **800** rpm
